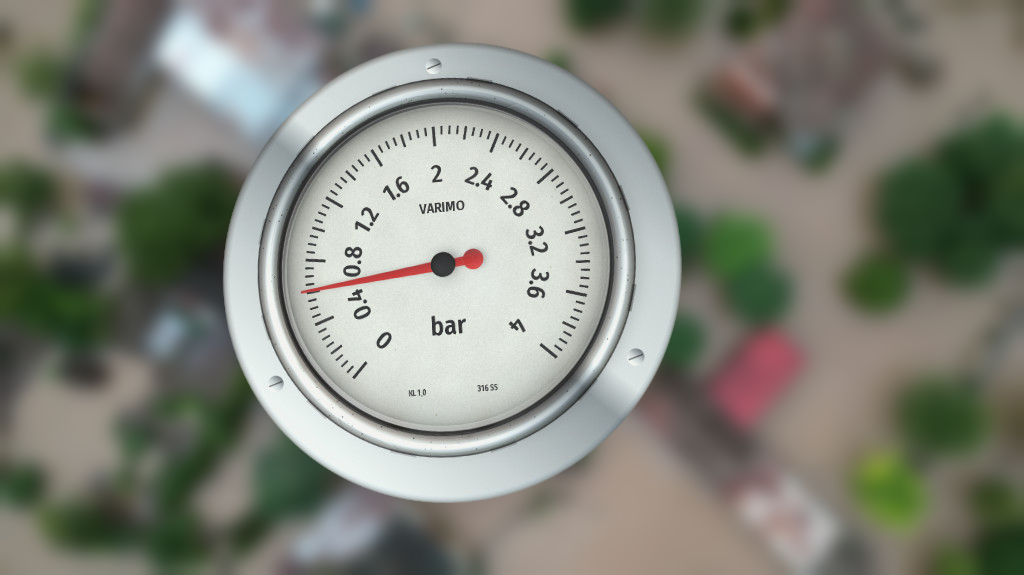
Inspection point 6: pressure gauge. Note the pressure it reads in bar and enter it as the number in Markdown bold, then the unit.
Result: **0.6** bar
